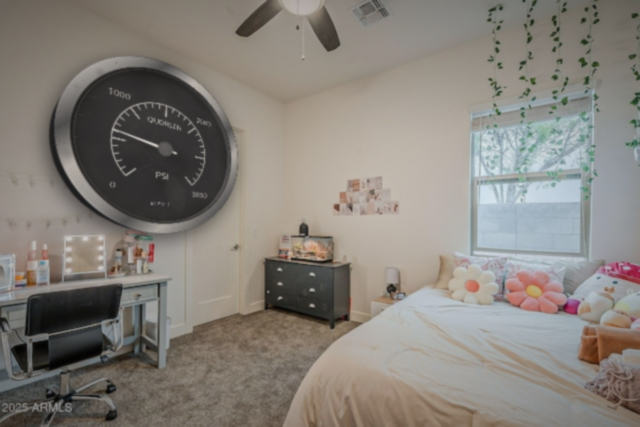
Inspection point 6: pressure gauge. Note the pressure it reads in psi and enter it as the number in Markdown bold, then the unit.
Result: **600** psi
